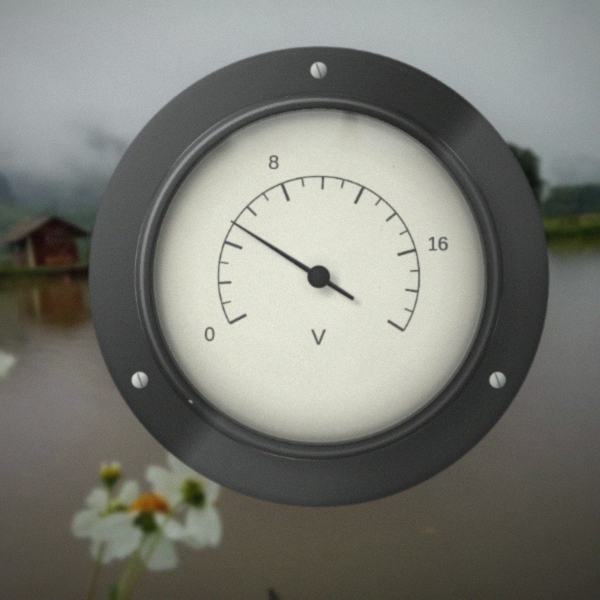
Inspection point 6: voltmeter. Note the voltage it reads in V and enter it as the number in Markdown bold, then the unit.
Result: **5** V
